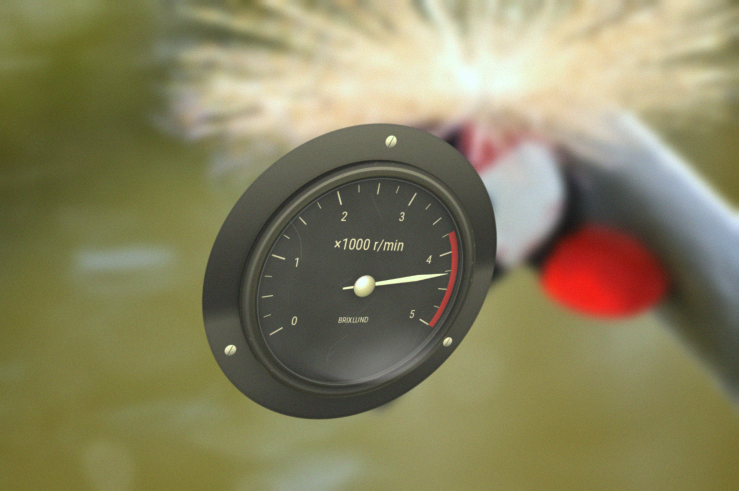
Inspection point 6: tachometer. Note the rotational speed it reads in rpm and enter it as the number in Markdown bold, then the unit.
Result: **4250** rpm
